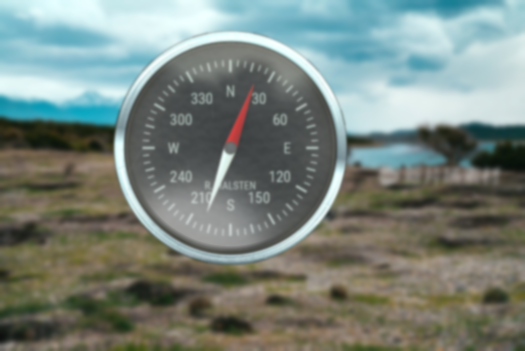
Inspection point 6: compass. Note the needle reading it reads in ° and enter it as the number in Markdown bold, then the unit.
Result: **20** °
